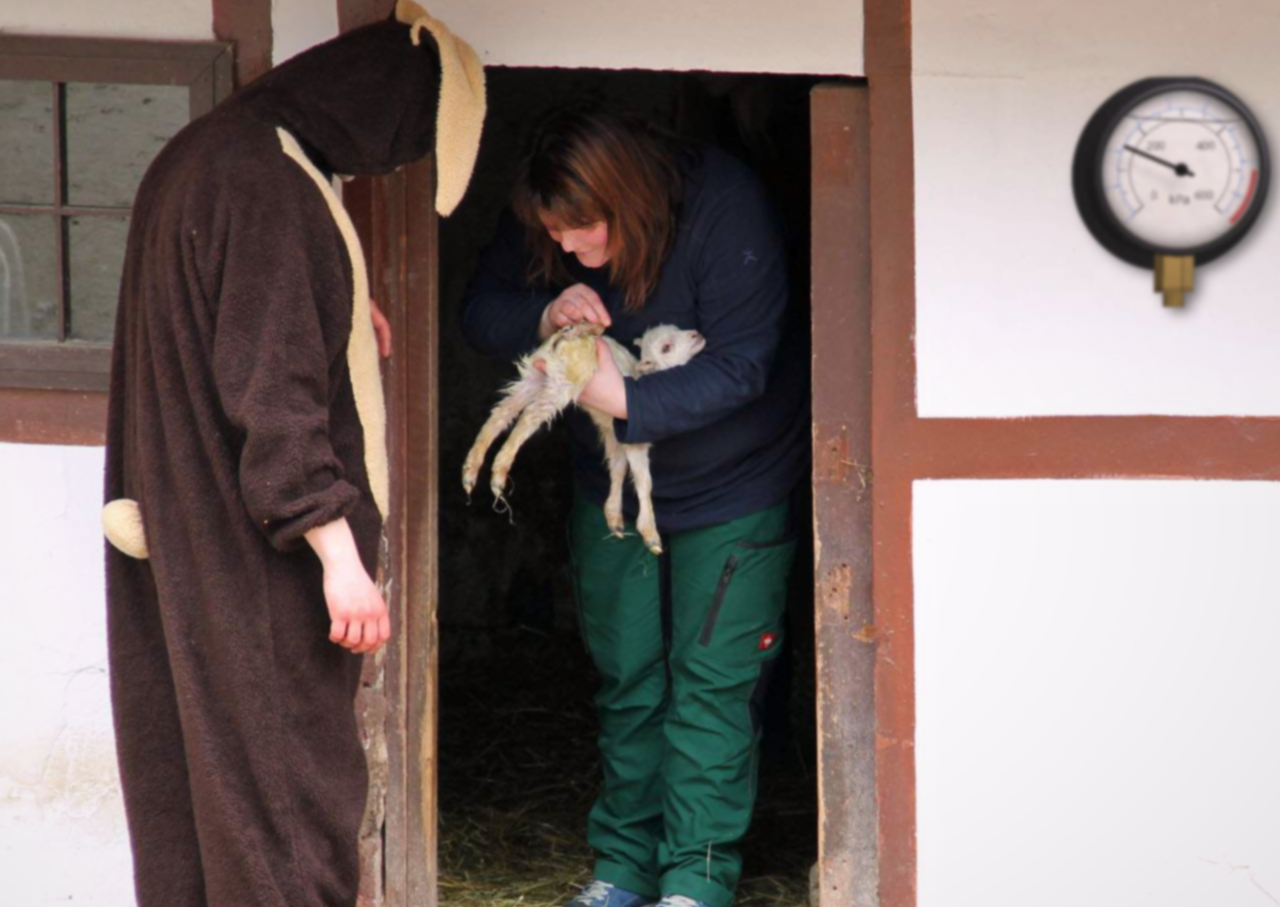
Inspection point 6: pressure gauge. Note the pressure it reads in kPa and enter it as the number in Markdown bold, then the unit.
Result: **150** kPa
